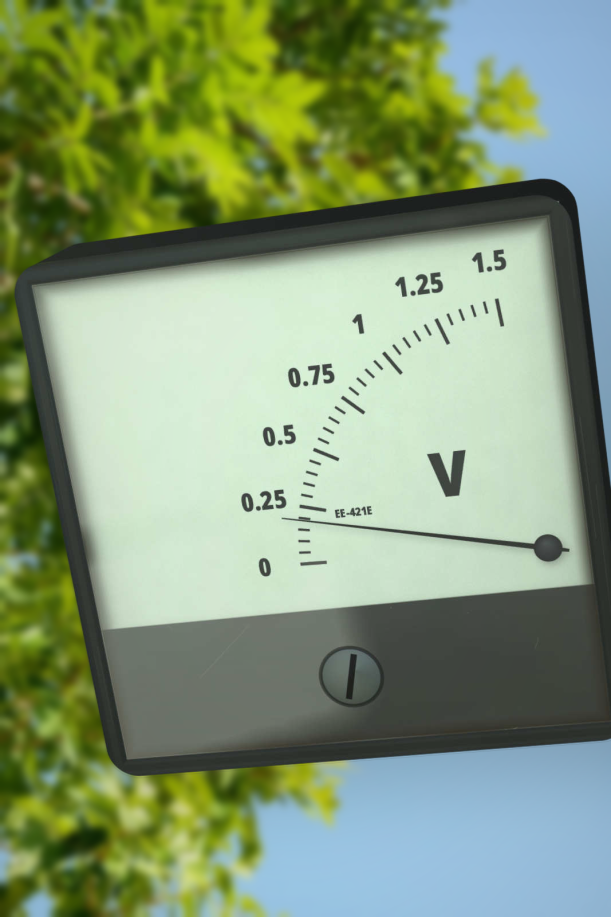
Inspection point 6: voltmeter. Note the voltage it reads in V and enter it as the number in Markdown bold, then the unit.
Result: **0.2** V
